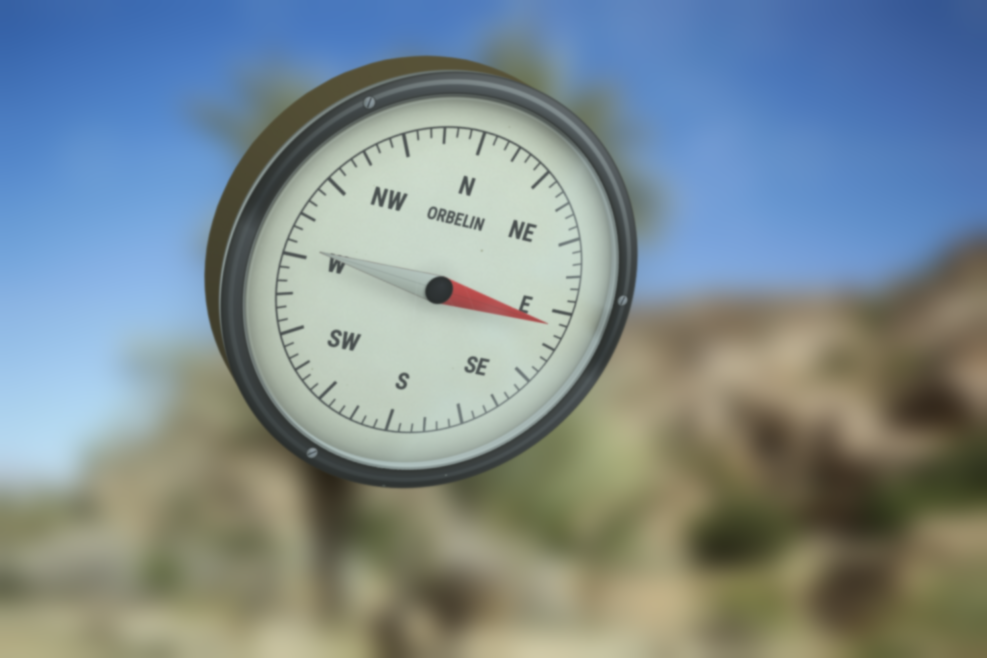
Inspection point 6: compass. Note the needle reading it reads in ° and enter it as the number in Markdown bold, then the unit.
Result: **95** °
